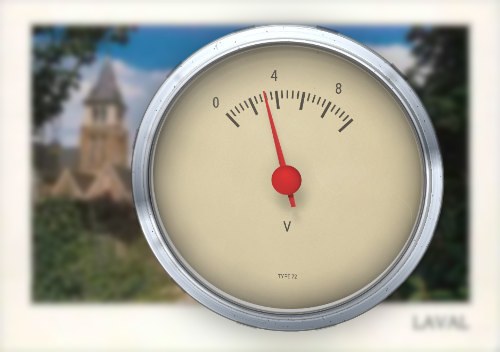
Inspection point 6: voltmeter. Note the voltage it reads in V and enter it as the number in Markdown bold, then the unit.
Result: **3.2** V
